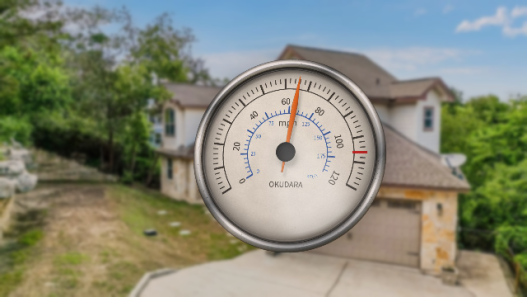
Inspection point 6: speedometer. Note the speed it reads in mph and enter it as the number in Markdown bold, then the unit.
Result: **66** mph
